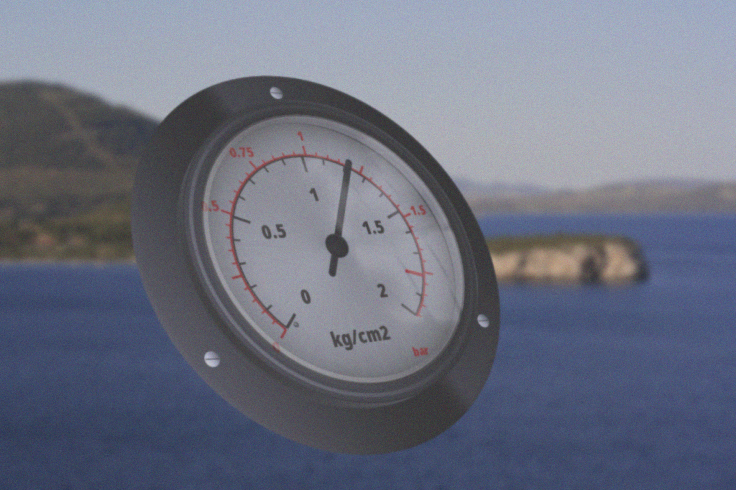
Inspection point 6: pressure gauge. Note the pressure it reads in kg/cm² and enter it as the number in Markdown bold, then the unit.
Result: **1.2** kg/cm²
